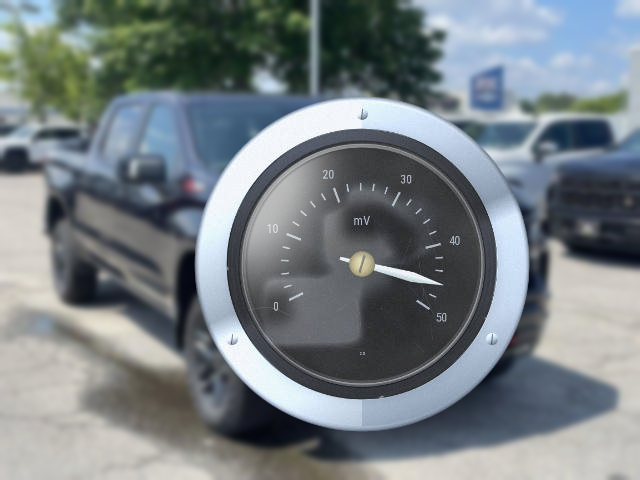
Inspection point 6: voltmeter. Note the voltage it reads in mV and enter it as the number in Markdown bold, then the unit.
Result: **46** mV
